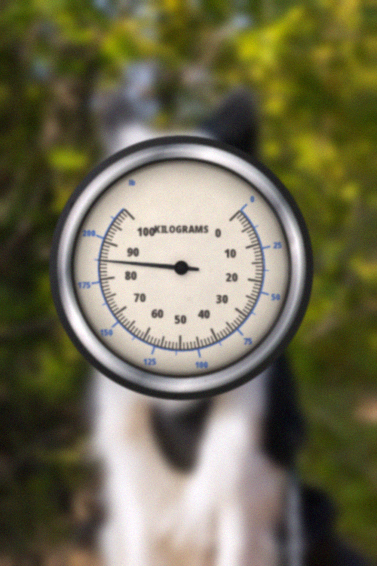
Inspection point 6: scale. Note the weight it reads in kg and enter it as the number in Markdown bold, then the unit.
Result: **85** kg
